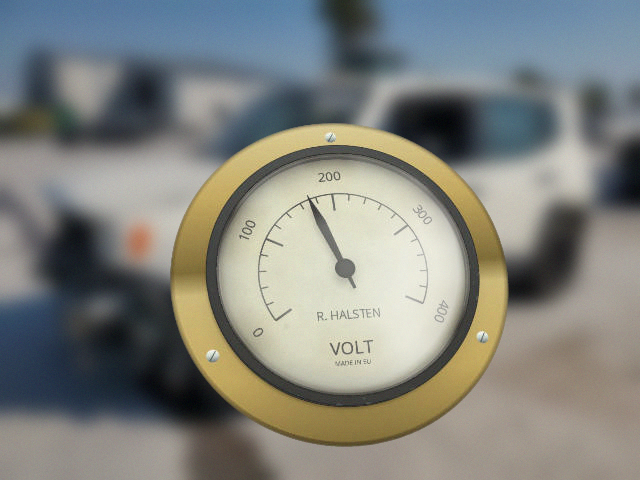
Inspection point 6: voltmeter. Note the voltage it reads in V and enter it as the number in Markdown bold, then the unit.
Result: **170** V
